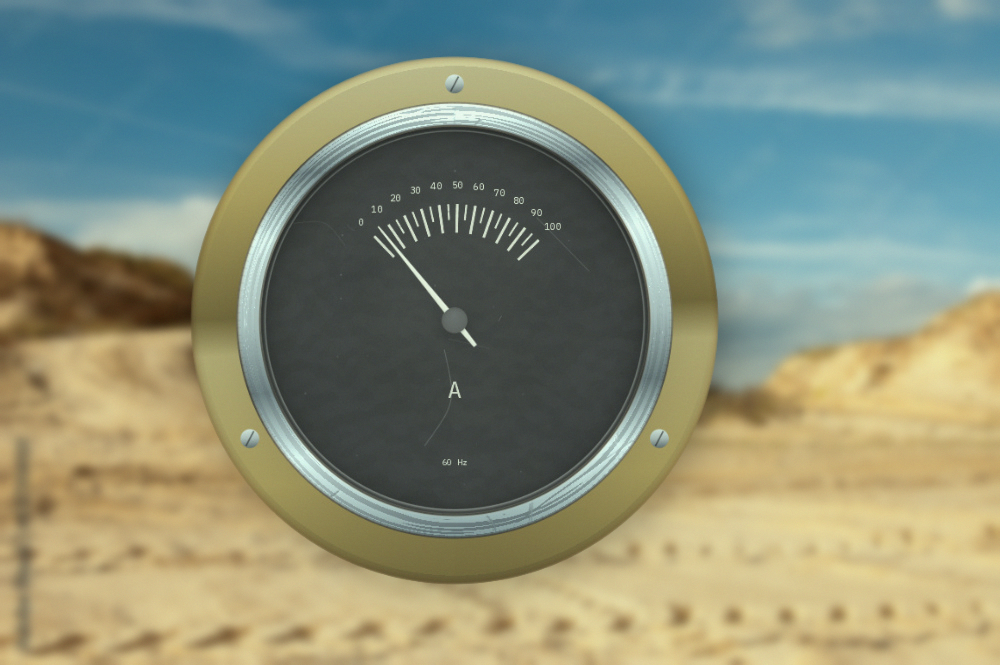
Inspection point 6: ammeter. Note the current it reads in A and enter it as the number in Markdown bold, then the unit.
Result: **5** A
